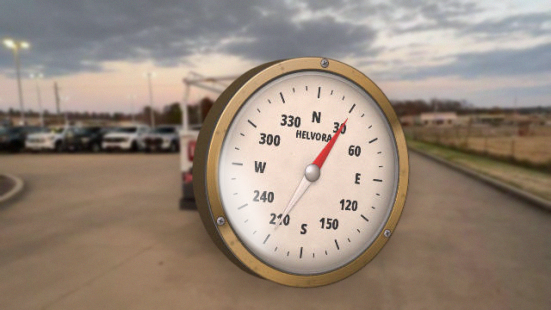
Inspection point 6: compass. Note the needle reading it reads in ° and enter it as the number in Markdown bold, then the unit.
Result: **30** °
